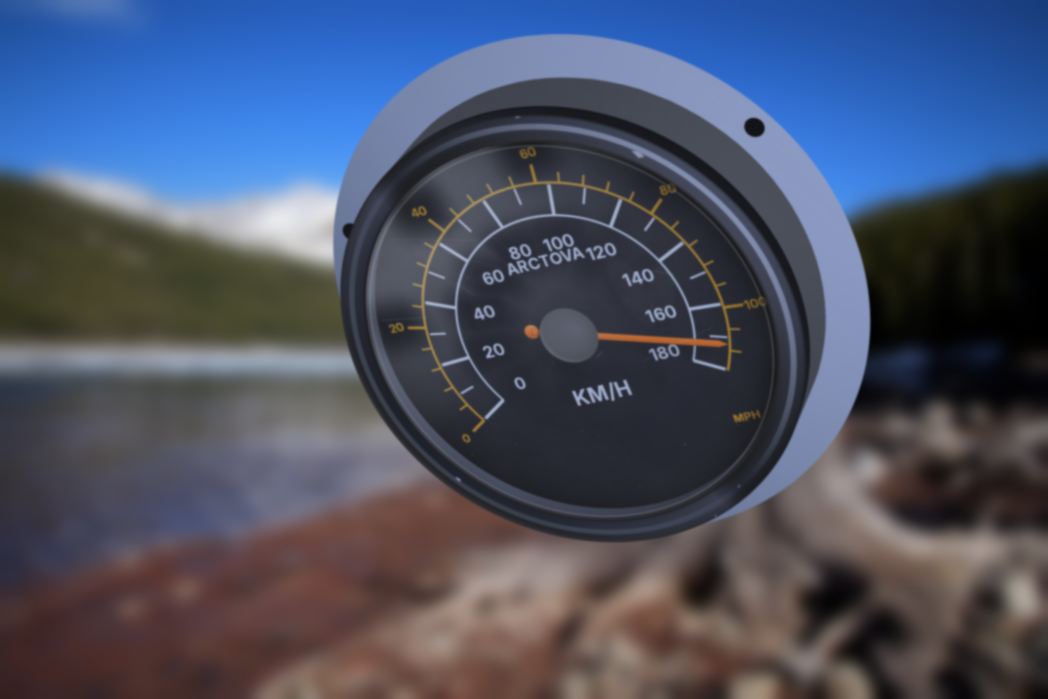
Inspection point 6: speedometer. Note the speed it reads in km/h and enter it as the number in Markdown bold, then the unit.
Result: **170** km/h
